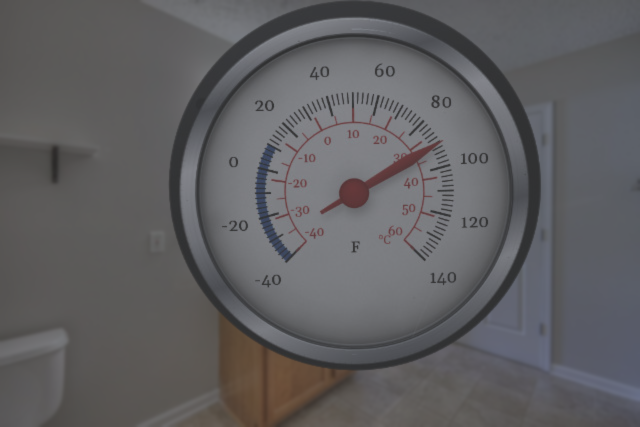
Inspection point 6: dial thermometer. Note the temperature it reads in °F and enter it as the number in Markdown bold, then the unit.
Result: **90** °F
